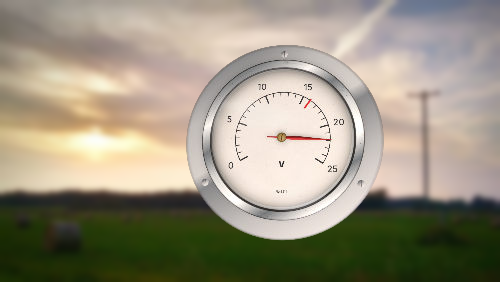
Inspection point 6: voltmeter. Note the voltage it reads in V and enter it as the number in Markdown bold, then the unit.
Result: **22** V
